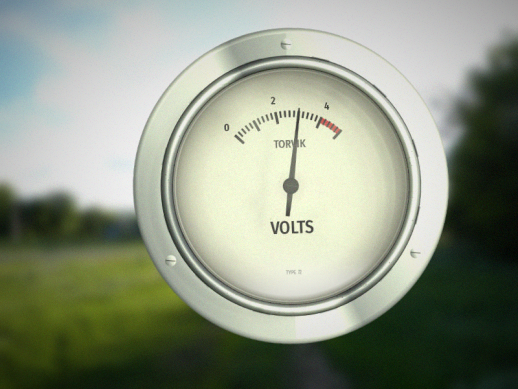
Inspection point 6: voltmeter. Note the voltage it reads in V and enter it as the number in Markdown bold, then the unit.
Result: **3** V
